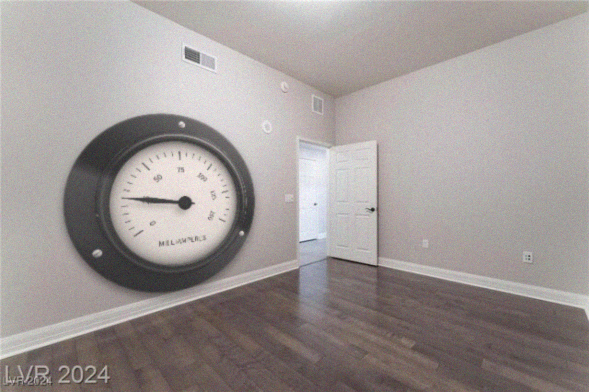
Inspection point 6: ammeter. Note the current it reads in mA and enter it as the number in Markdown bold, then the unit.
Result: **25** mA
